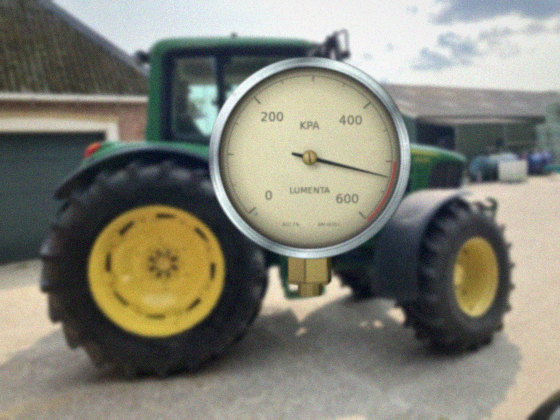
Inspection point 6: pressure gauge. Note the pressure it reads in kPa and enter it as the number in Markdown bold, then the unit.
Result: **525** kPa
